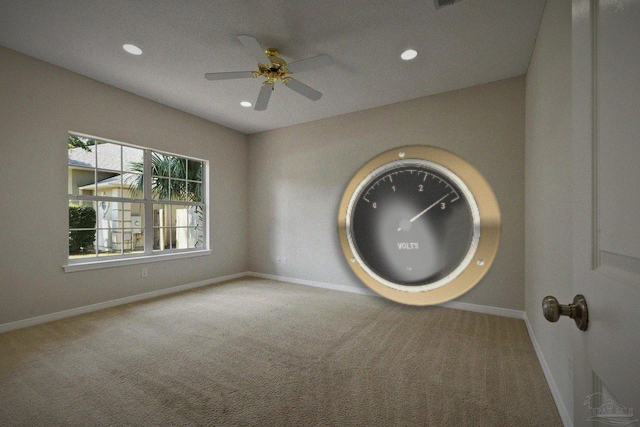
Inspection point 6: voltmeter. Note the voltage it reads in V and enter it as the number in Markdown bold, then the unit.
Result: **2.8** V
